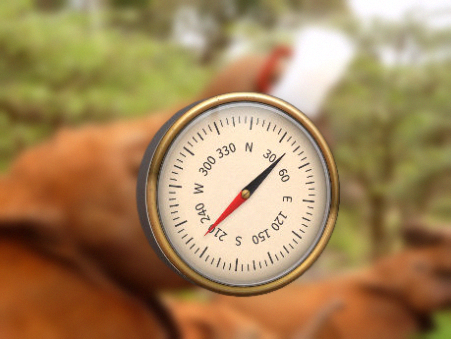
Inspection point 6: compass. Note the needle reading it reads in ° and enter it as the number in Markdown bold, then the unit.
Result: **220** °
